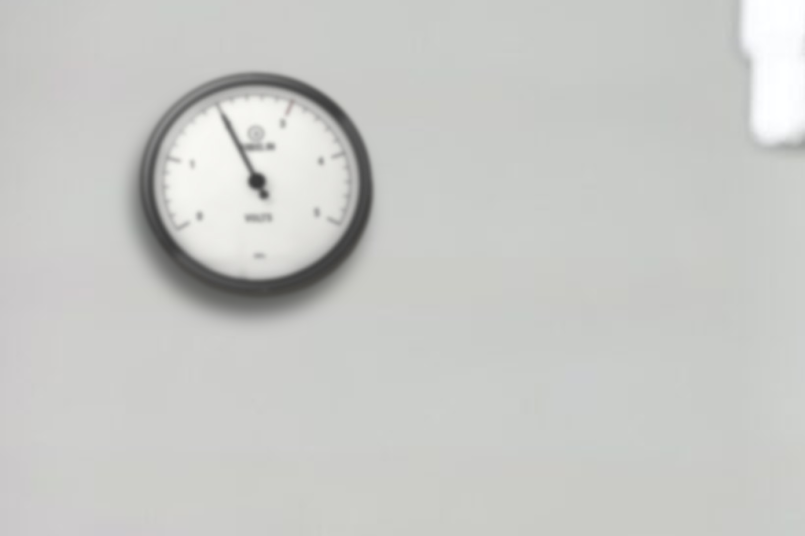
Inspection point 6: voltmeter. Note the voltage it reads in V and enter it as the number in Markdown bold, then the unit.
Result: **2** V
